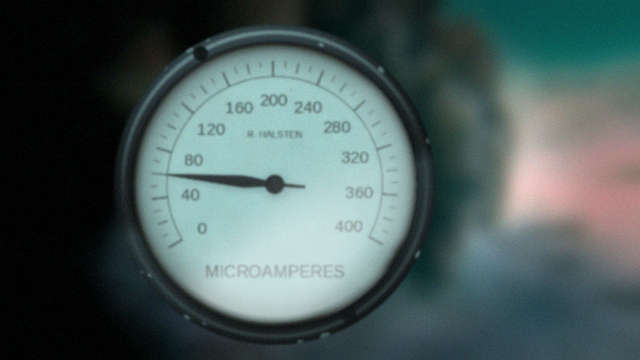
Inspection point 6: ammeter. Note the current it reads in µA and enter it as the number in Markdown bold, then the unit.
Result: **60** µA
